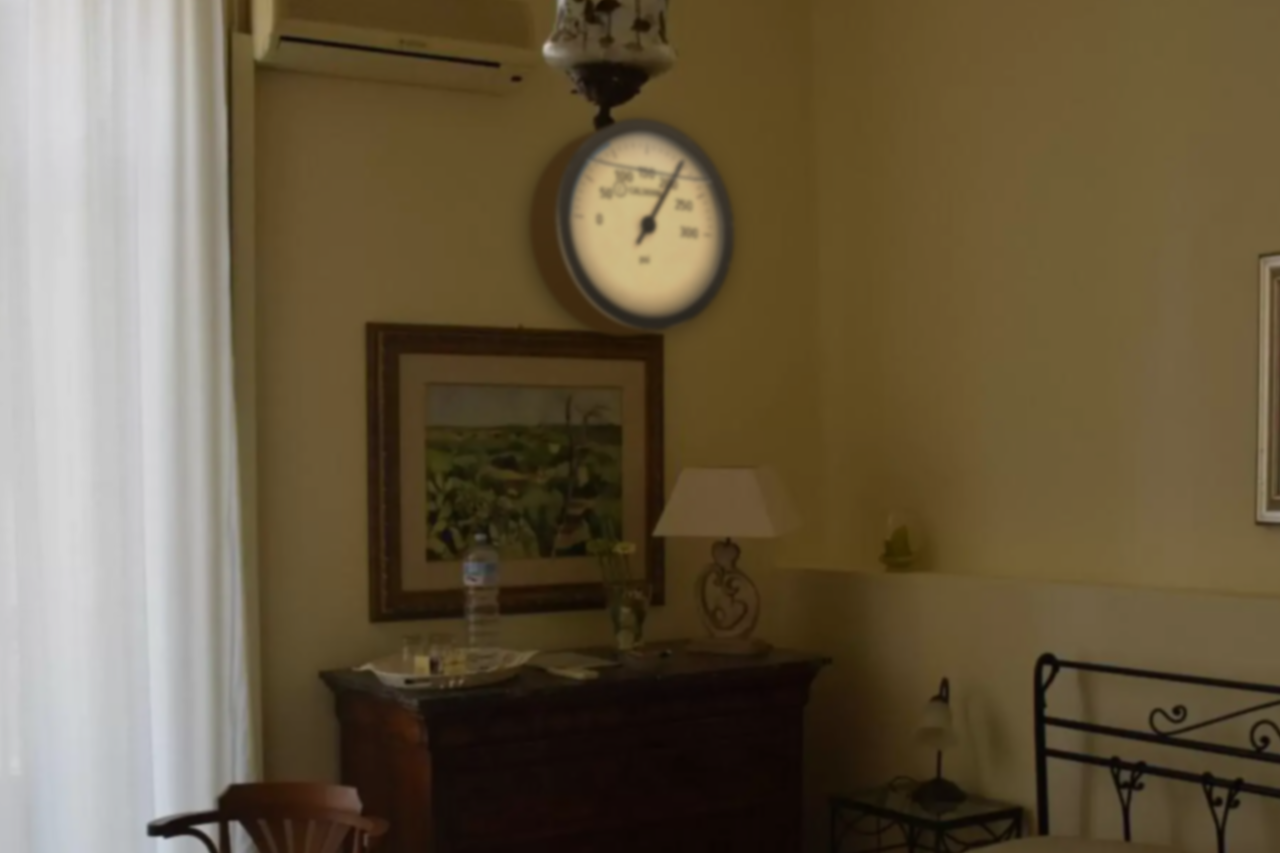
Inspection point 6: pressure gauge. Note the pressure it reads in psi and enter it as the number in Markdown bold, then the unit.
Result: **200** psi
